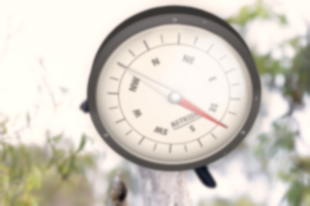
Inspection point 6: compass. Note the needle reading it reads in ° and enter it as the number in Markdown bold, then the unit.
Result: **150** °
